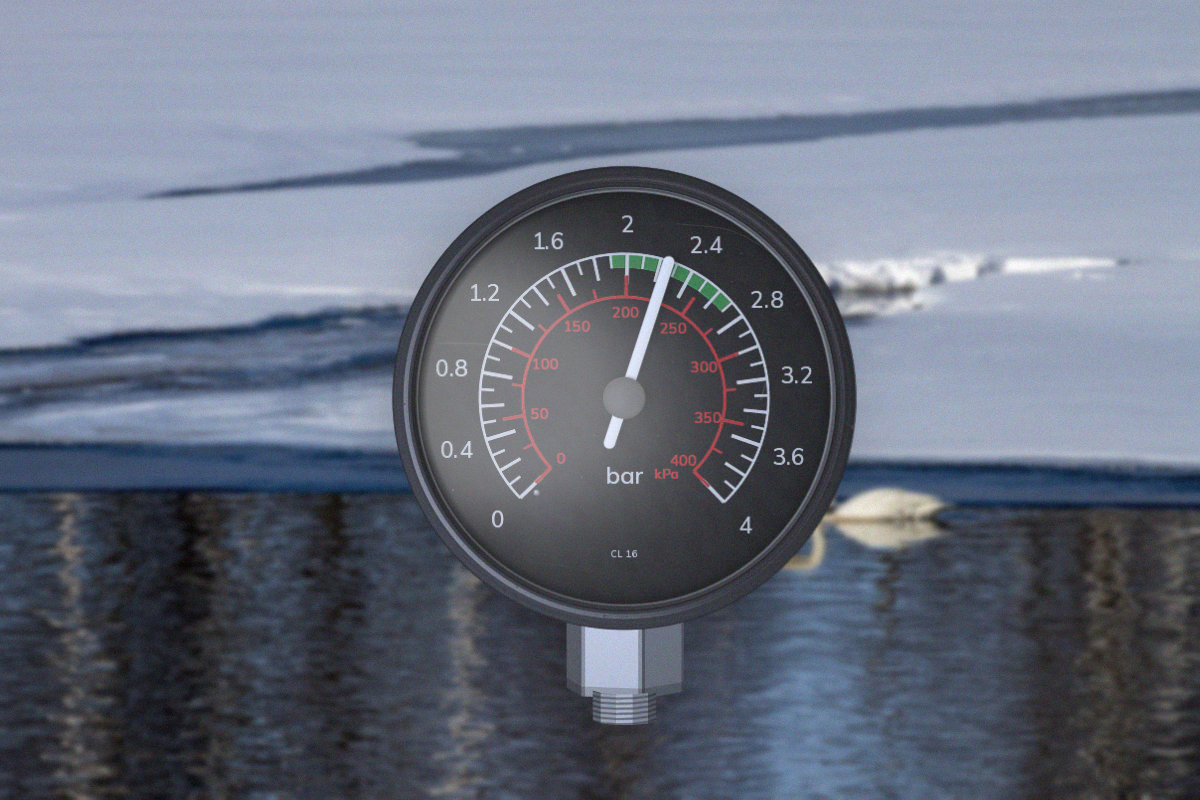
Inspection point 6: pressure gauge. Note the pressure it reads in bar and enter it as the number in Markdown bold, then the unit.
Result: **2.25** bar
